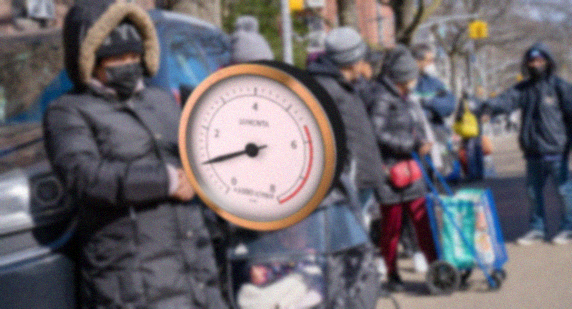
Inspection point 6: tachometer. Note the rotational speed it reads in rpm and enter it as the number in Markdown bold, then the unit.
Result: **1000** rpm
